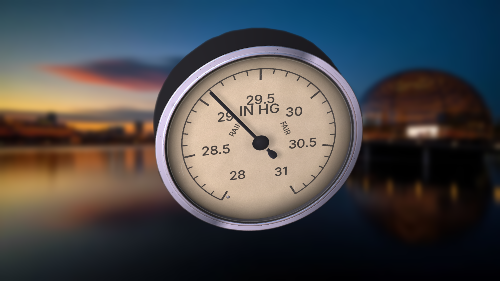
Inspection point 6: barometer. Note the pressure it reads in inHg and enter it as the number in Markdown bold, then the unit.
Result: **29.1** inHg
